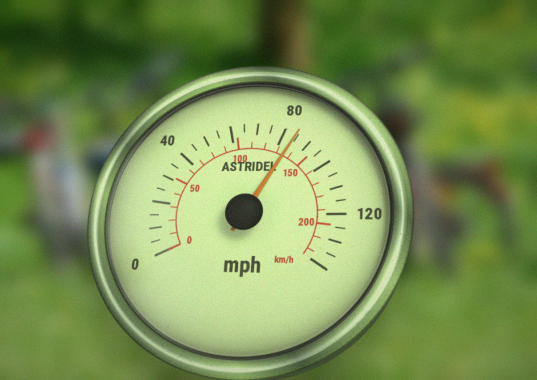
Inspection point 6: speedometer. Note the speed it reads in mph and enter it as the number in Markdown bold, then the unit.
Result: **85** mph
